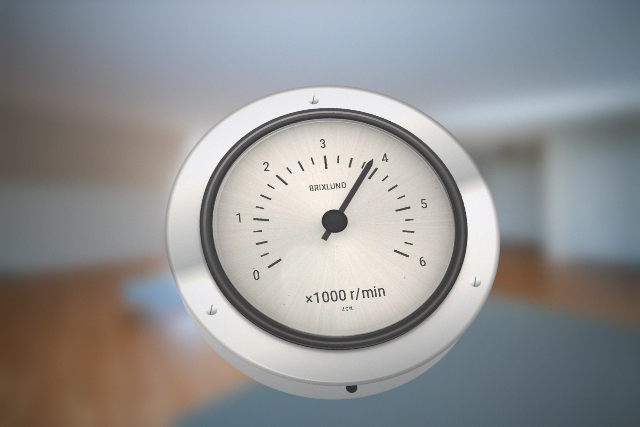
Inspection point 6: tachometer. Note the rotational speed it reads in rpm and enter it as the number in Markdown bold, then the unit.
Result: **3875** rpm
